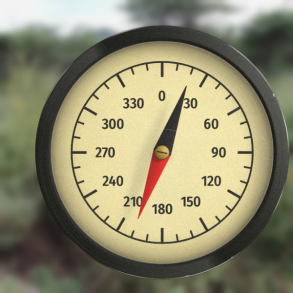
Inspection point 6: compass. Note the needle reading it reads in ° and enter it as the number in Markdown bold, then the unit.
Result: **200** °
